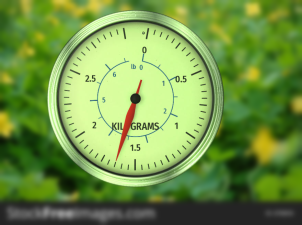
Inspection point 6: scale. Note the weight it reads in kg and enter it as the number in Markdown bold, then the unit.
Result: **1.65** kg
